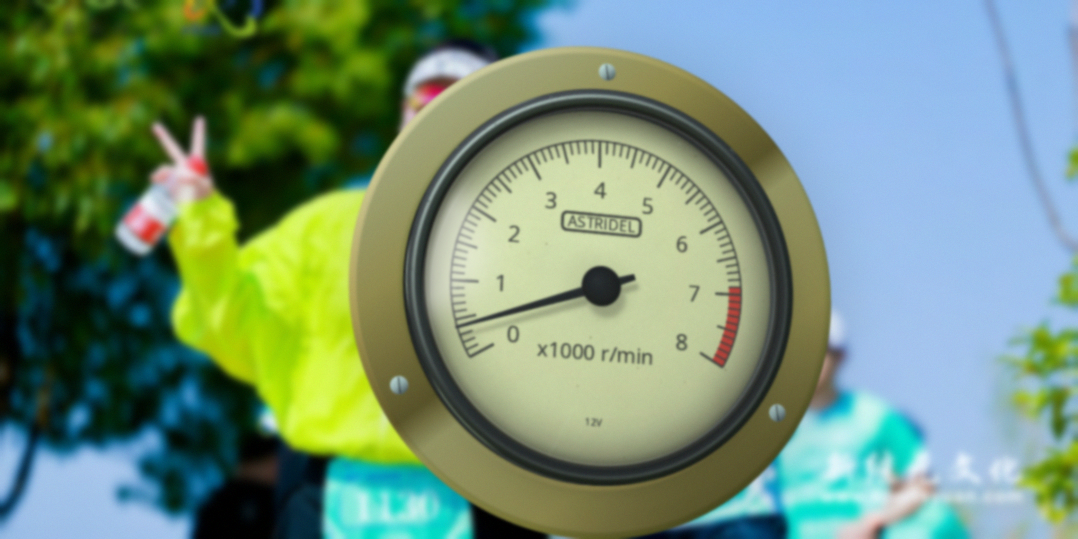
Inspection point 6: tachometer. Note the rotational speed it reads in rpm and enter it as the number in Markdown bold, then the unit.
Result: **400** rpm
